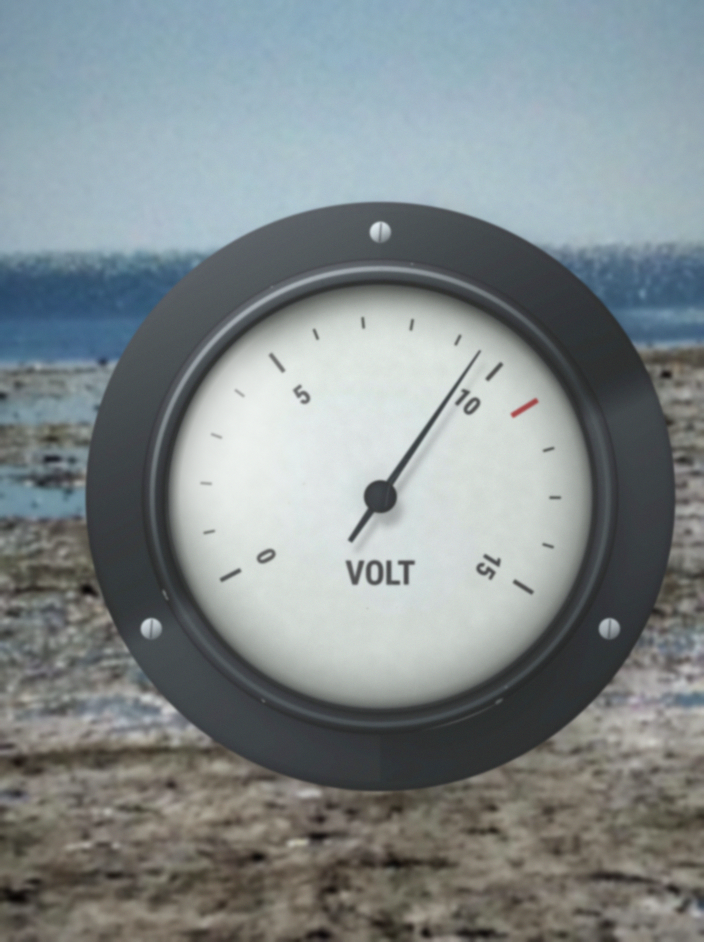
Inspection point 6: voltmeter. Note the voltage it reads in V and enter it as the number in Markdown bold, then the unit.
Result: **9.5** V
